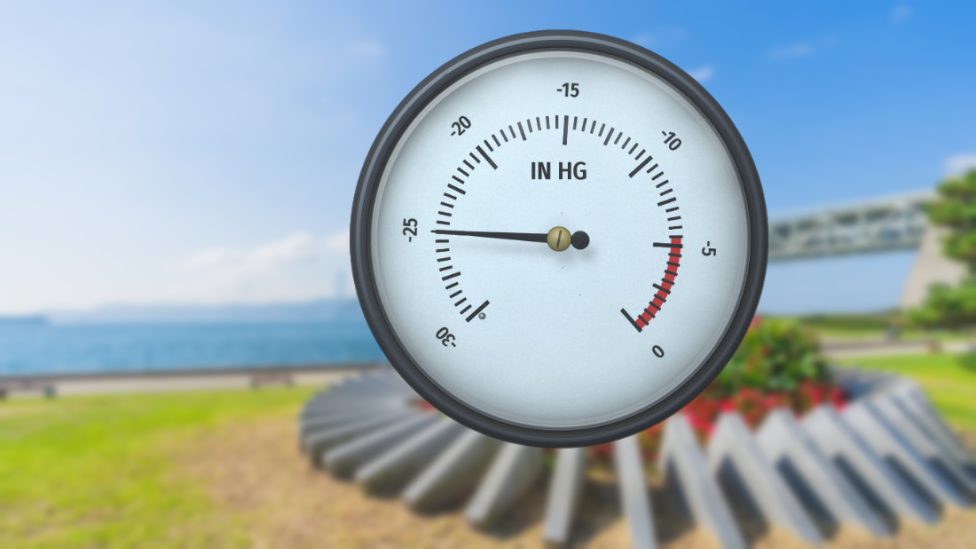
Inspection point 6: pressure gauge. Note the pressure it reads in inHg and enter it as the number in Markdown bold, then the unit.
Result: **-25** inHg
